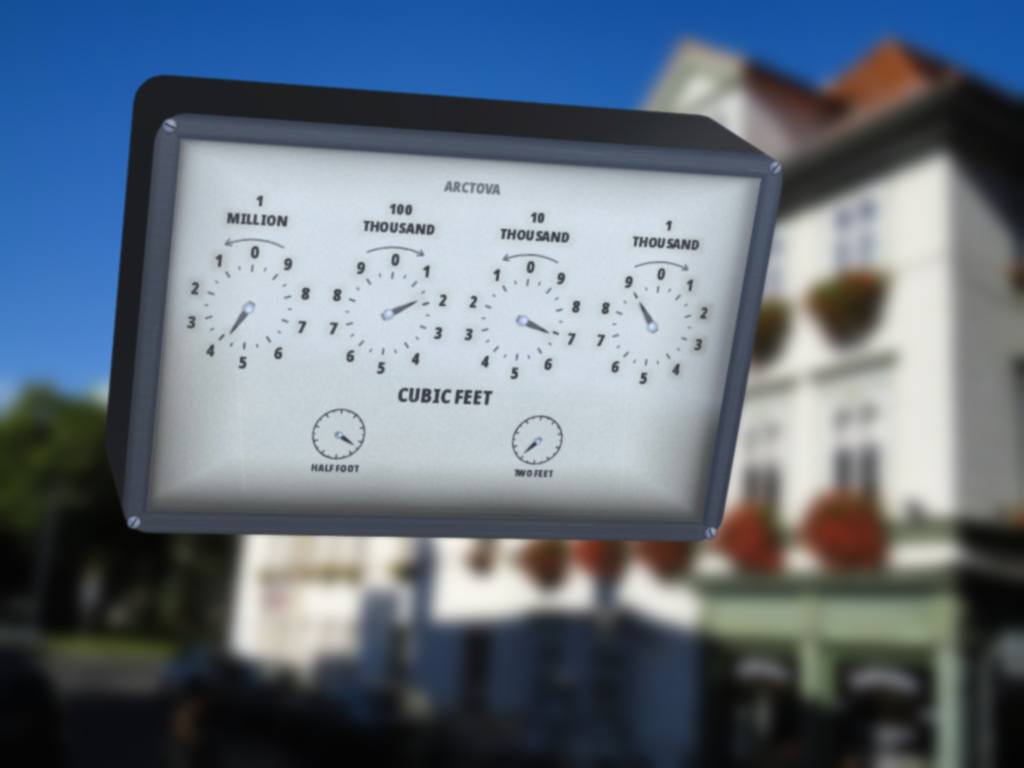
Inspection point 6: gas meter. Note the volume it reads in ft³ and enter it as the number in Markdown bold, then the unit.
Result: **416900** ft³
